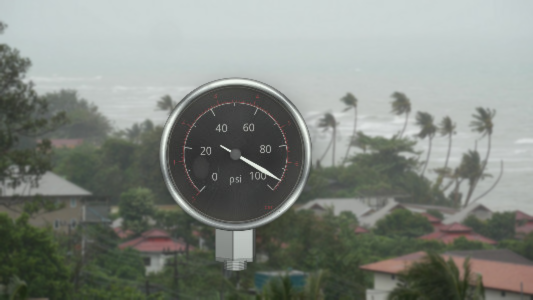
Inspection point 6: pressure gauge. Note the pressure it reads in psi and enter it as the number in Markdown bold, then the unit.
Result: **95** psi
